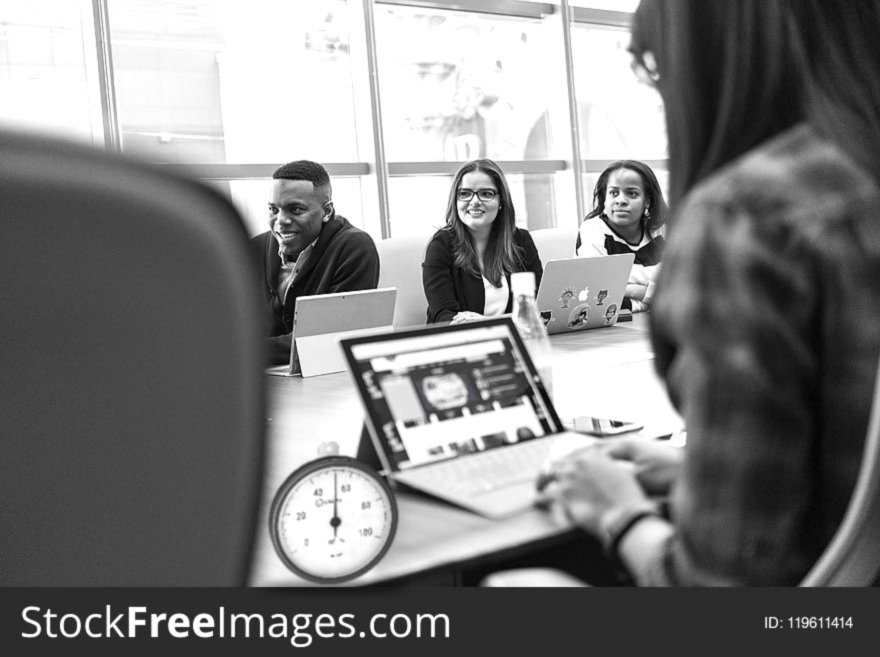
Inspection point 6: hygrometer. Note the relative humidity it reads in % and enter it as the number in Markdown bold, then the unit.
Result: **52** %
